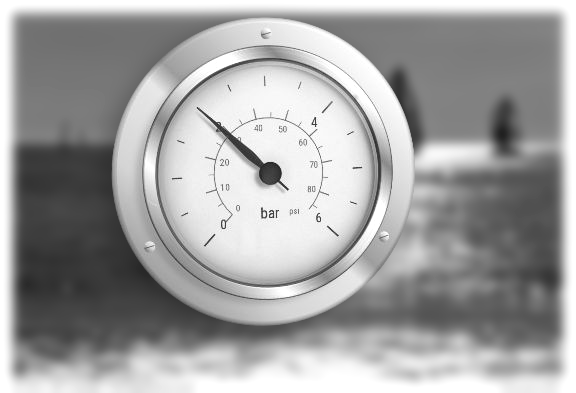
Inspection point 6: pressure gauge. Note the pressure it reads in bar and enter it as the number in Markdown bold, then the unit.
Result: **2** bar
